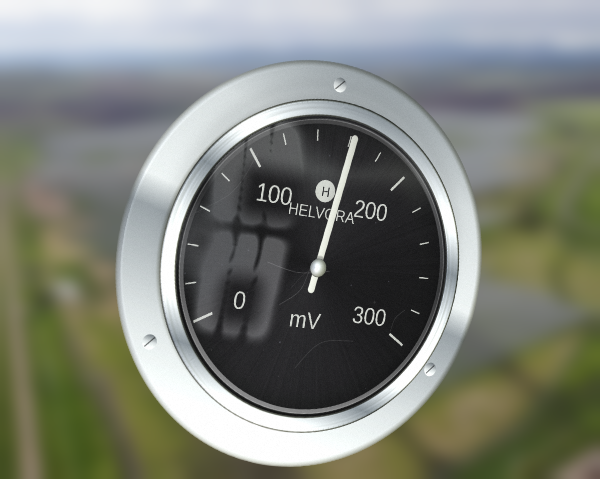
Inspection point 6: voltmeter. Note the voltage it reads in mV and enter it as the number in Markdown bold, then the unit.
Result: **160** mV
